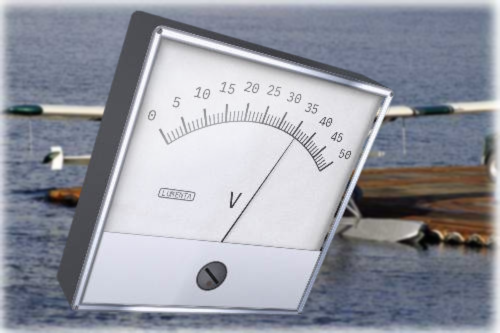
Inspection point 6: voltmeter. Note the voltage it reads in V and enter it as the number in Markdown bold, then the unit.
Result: **35** V
